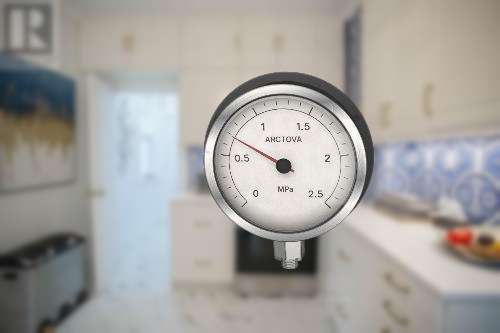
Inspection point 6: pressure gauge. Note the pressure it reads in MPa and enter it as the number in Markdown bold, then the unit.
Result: **0.7** MPa
